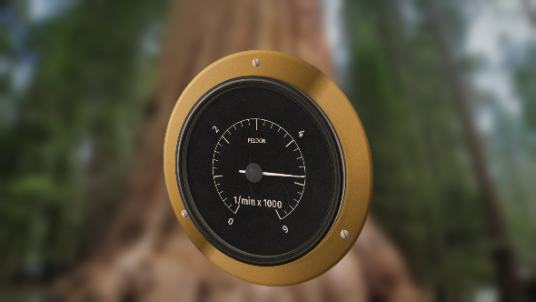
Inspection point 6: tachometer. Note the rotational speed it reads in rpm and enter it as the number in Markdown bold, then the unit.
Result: **4800** rpm
